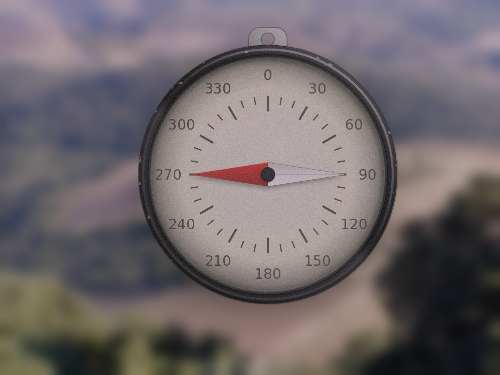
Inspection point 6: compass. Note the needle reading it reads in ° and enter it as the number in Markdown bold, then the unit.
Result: **270** °
